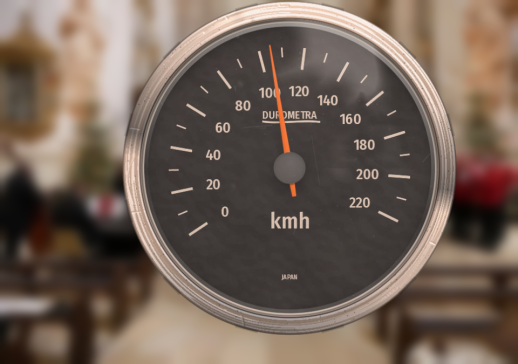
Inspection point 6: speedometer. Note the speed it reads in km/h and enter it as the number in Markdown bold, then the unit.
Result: **105** km/h
